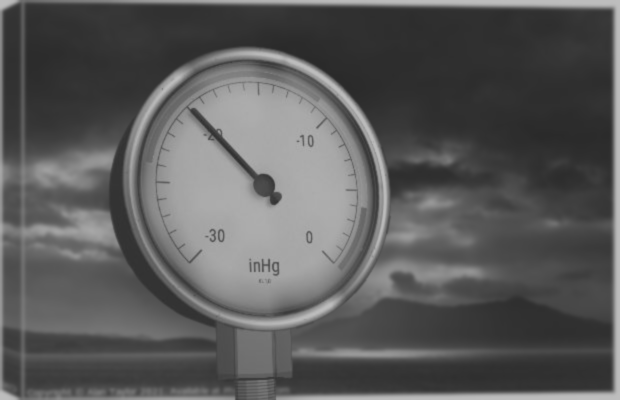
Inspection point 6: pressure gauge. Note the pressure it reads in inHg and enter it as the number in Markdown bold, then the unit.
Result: **-20** inHg
